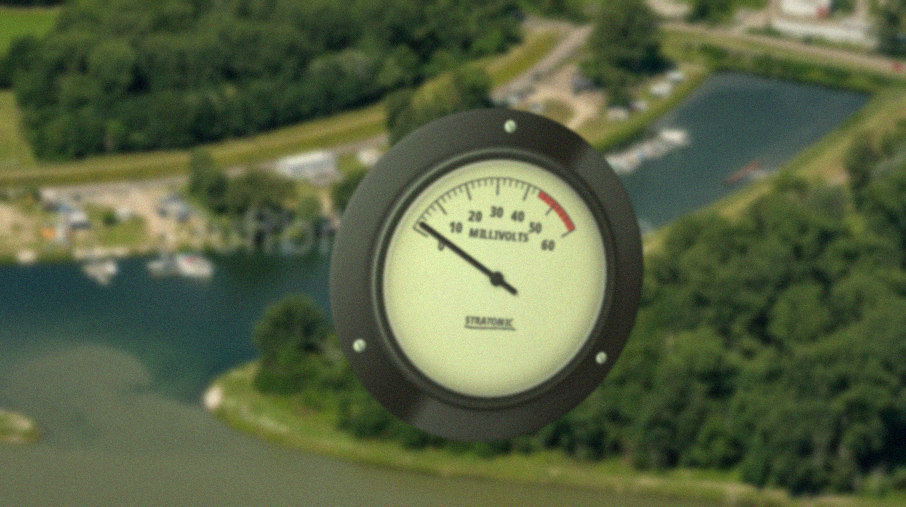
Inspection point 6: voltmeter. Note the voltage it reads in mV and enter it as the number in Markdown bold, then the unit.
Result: **2** mV
